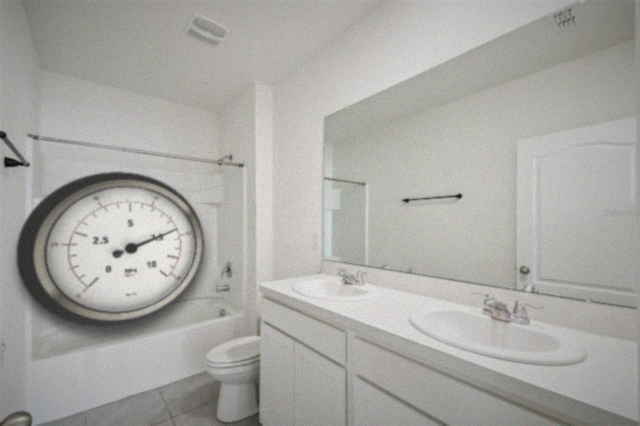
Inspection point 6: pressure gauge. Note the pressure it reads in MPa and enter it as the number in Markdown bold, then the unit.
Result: **7.5** MPa
